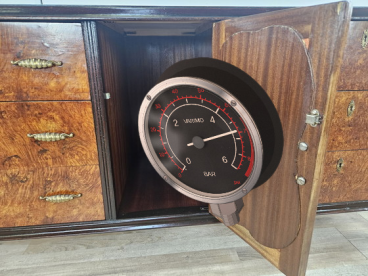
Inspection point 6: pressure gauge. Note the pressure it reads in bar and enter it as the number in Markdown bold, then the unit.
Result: **4.75** bar
